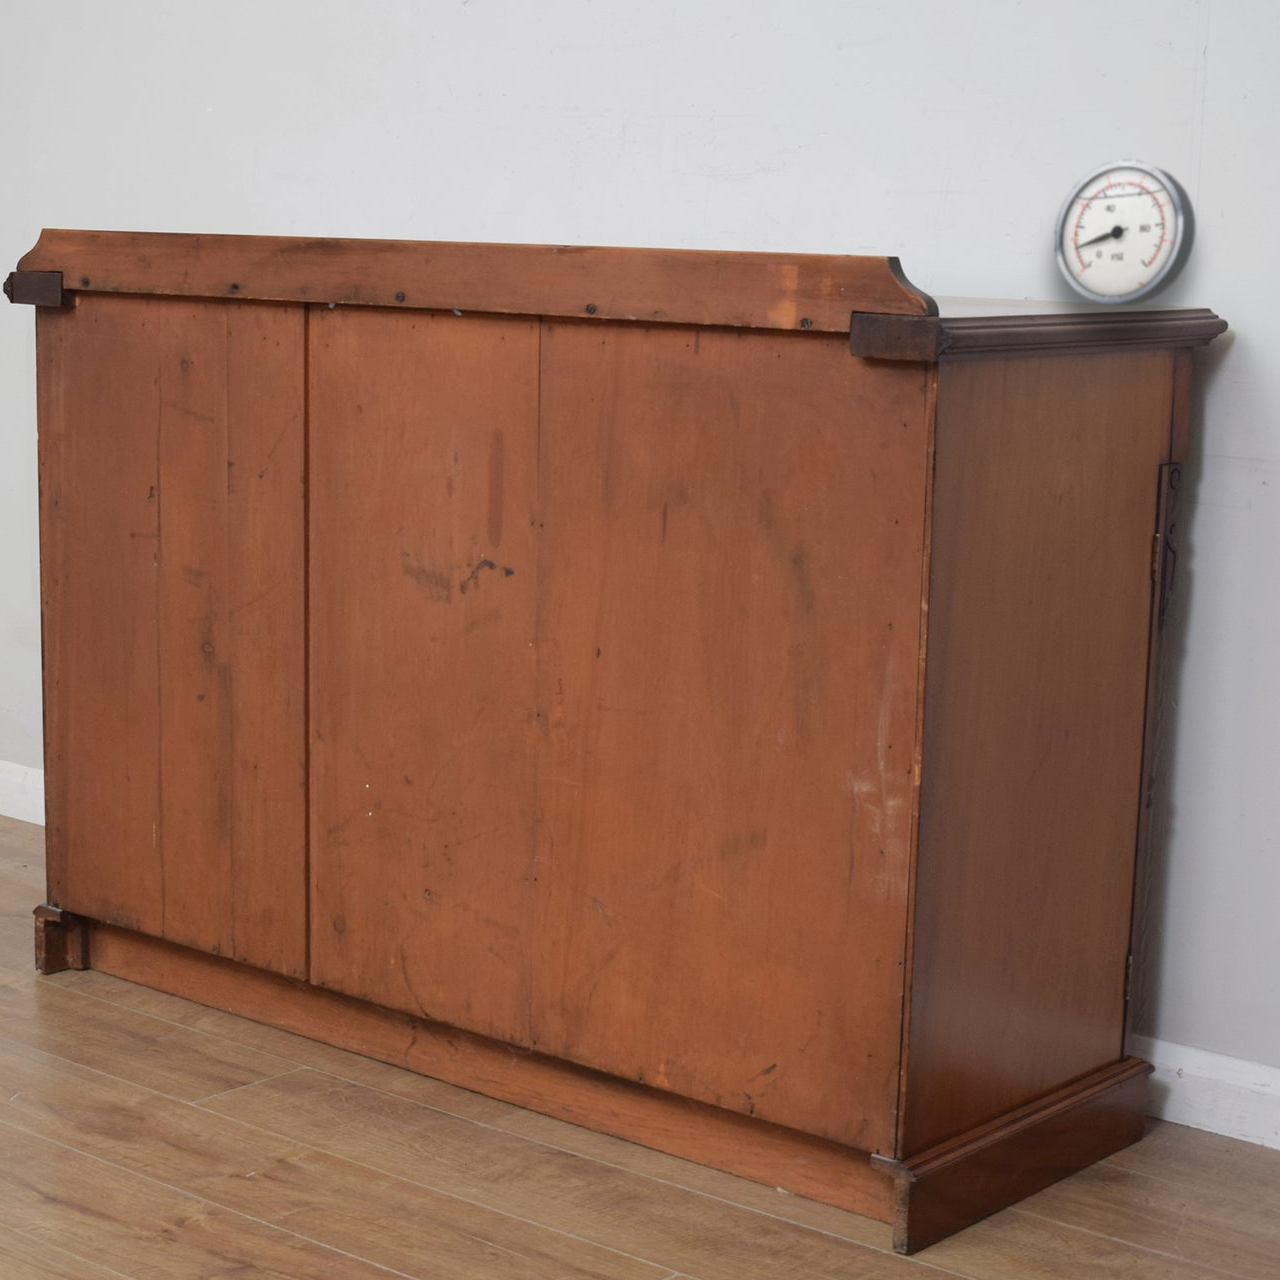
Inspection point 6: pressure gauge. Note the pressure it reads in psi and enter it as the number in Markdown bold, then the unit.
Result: **10** psi
